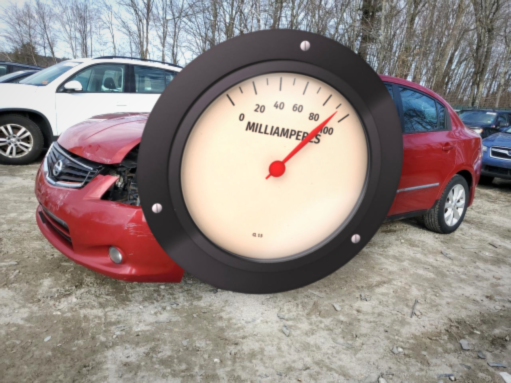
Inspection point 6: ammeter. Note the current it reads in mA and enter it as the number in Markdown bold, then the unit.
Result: **90** mA
